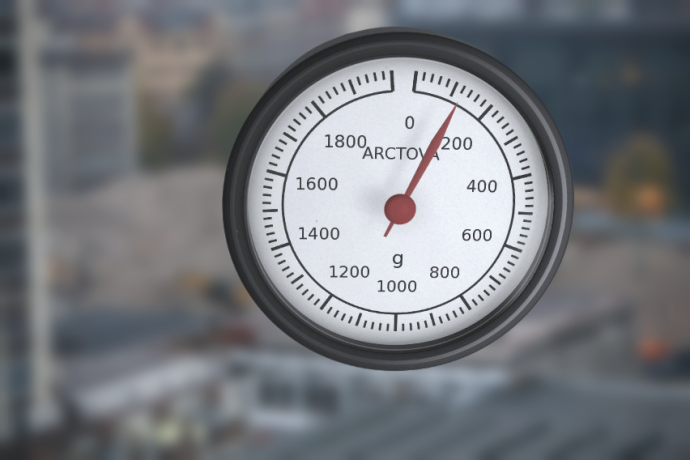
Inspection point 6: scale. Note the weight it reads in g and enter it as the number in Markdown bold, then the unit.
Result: **120** g
